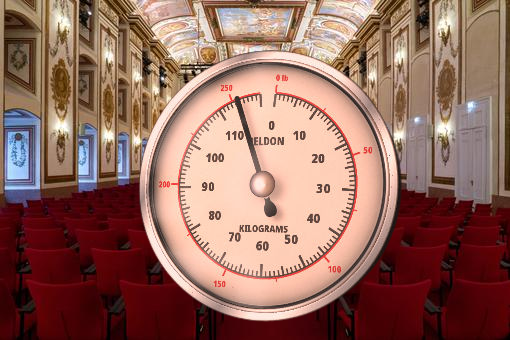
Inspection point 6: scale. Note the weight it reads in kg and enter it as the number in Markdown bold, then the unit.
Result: **115** kg
